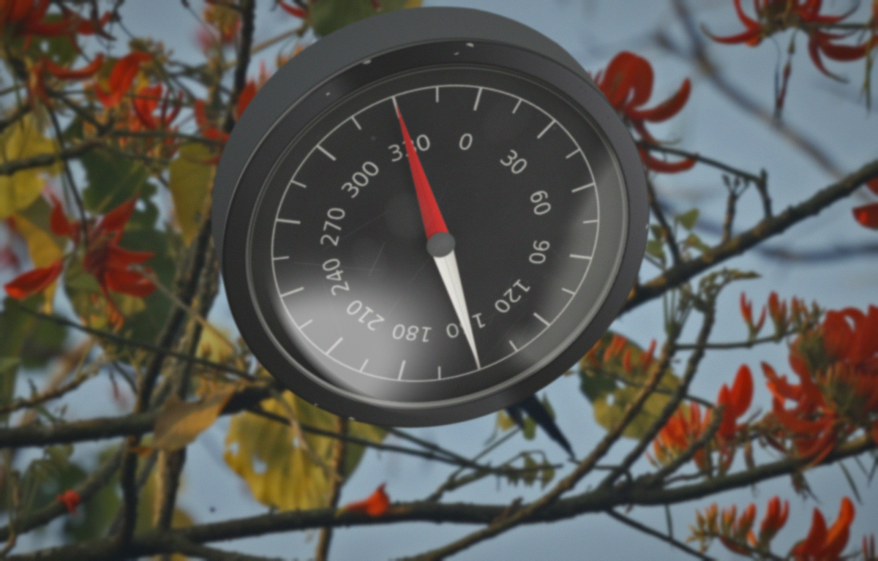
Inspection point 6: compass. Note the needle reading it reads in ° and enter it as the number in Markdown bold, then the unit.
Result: **330** °
